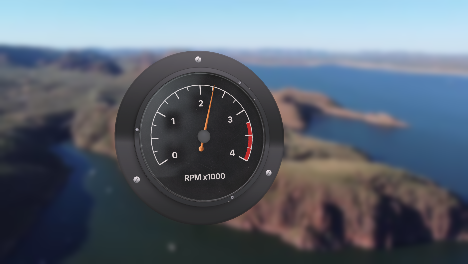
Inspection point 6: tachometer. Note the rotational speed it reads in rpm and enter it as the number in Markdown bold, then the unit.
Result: **2250** rpm
